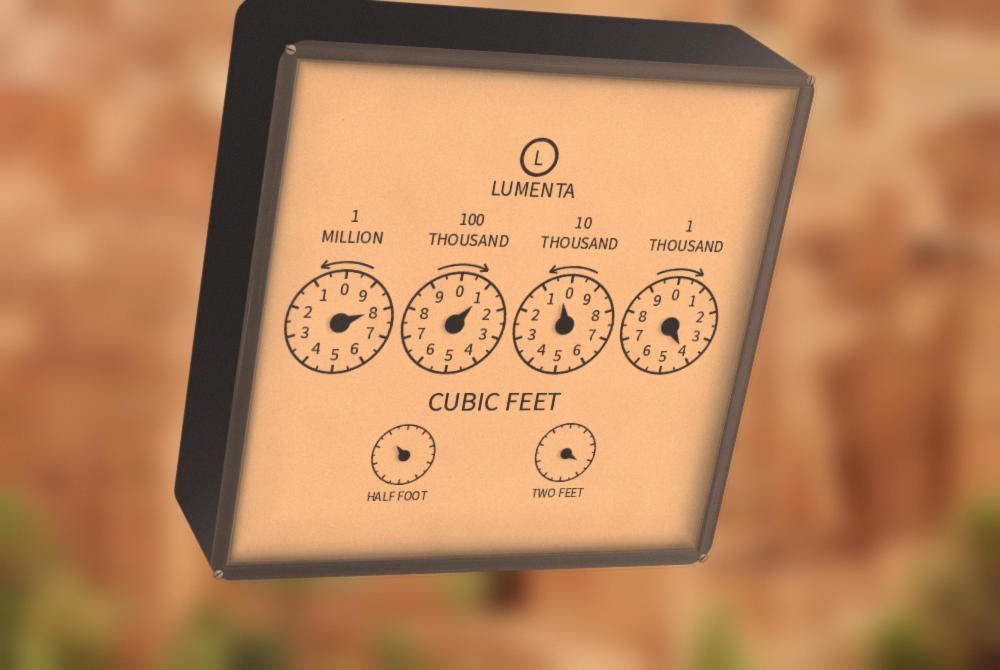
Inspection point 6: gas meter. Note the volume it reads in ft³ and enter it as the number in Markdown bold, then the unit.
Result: **810400** ft³
